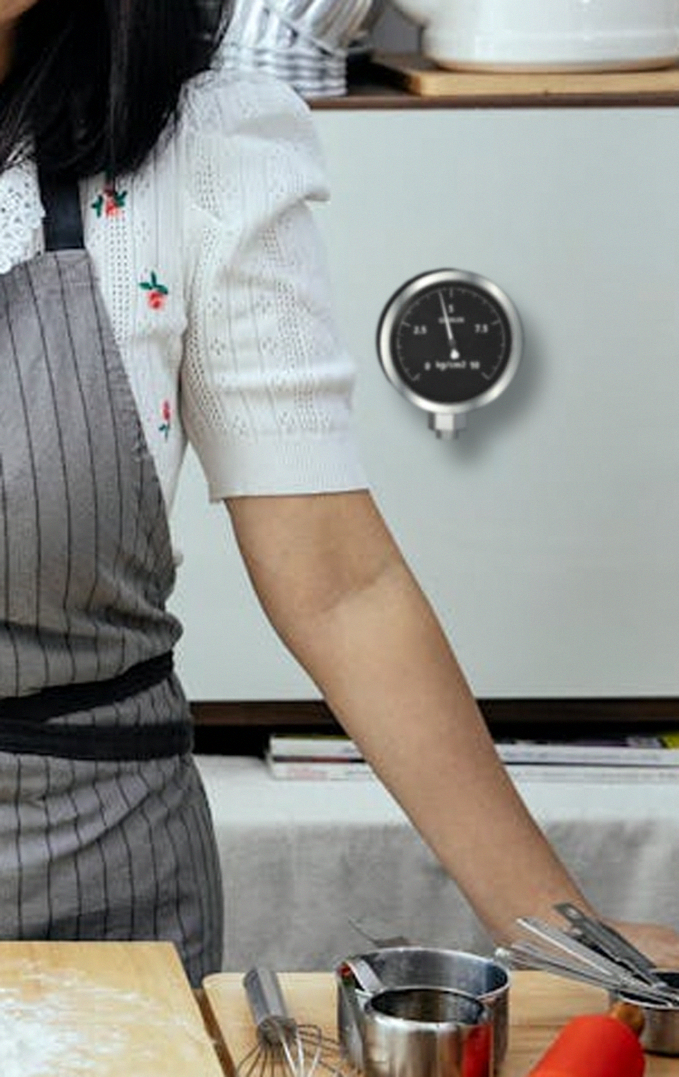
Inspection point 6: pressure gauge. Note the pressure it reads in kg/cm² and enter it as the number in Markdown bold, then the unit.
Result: **4.5** kg/cm²
